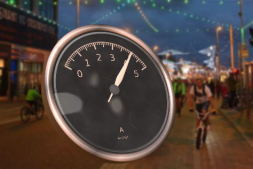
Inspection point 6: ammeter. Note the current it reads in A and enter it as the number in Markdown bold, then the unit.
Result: **4** A
